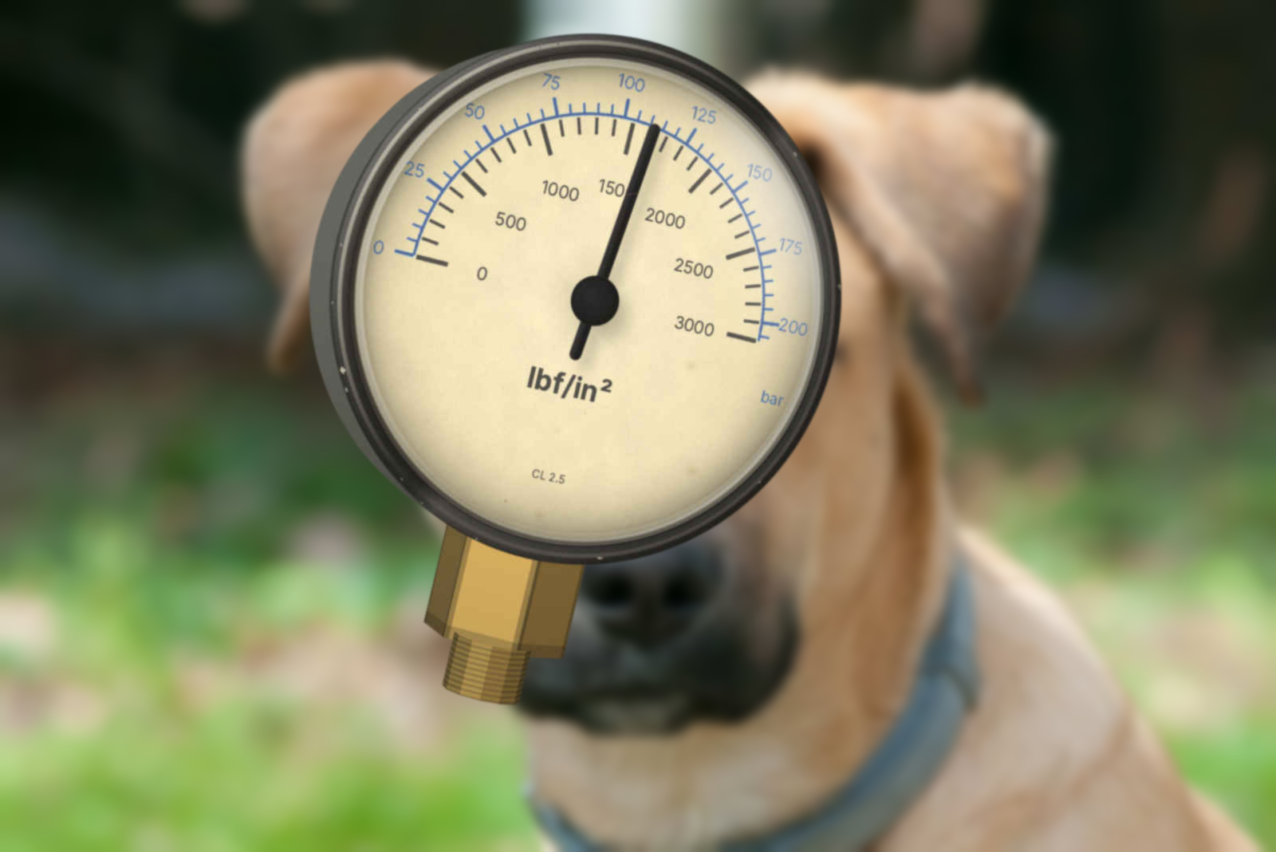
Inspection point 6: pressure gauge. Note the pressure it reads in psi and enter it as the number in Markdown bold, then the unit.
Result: **1600** psi
